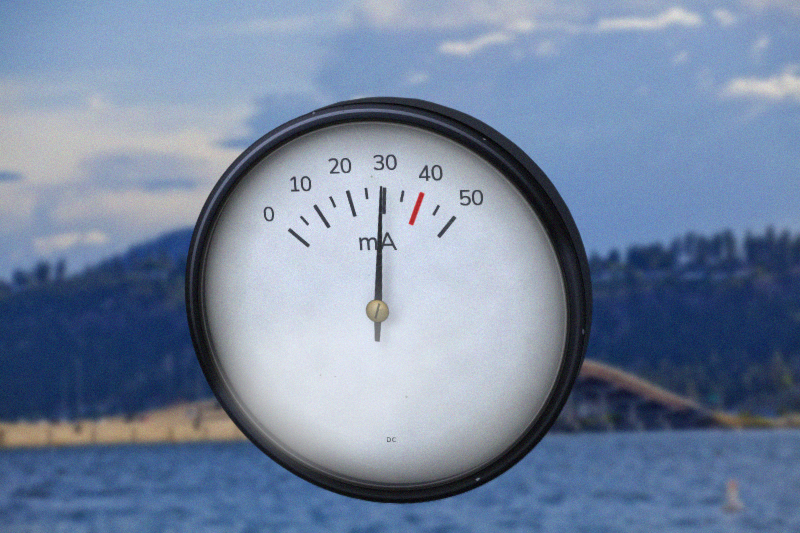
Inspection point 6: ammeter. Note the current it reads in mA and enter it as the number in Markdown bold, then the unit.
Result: **30** mA
